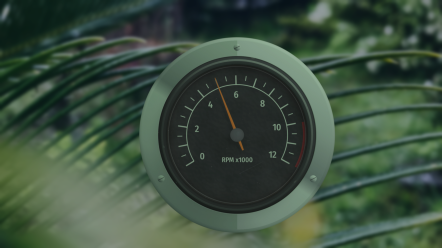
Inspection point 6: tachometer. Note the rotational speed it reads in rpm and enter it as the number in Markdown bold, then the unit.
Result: **5000** rpm
